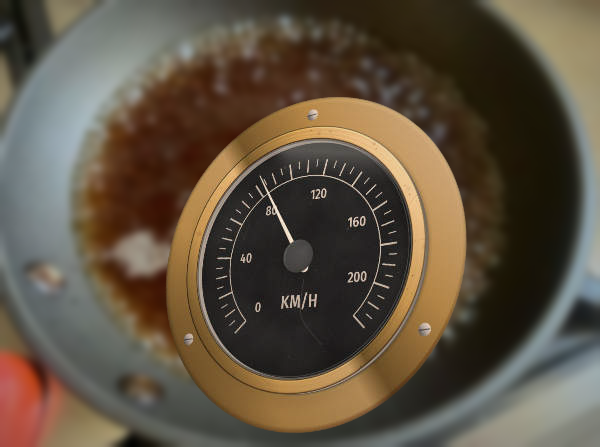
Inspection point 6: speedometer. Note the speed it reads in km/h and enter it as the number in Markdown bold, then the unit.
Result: **85** km/h
